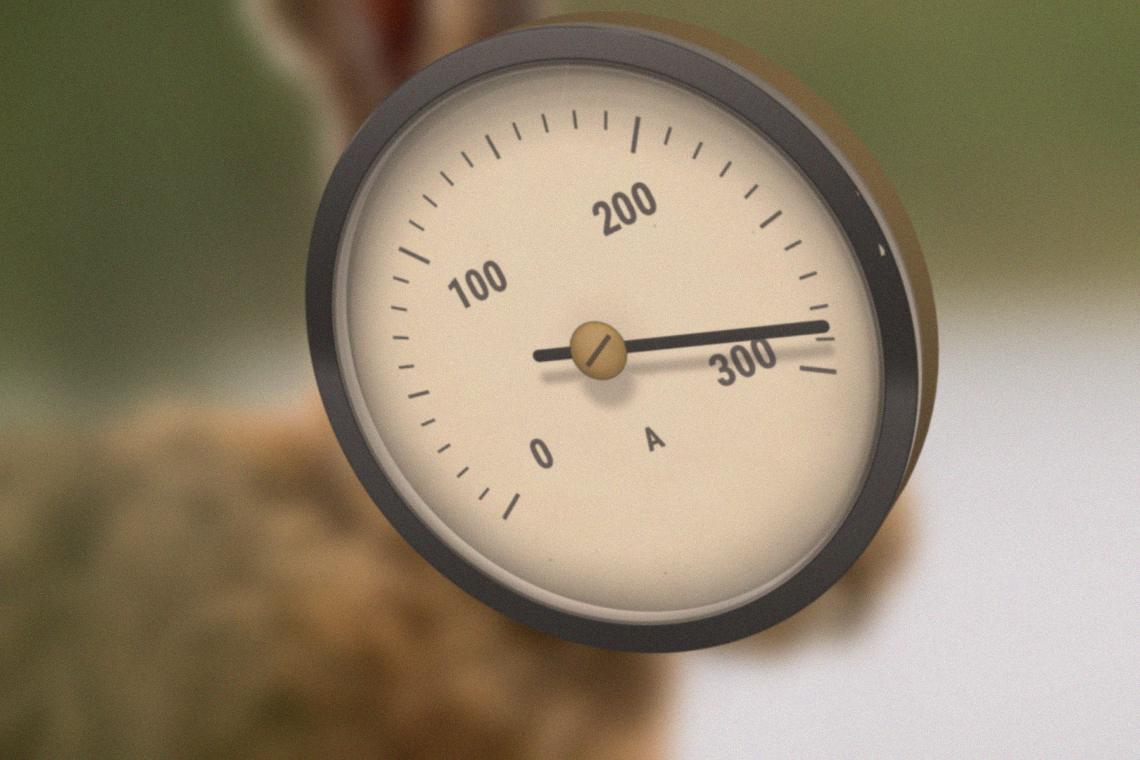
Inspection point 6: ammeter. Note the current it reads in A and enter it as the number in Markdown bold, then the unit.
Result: **285** A
